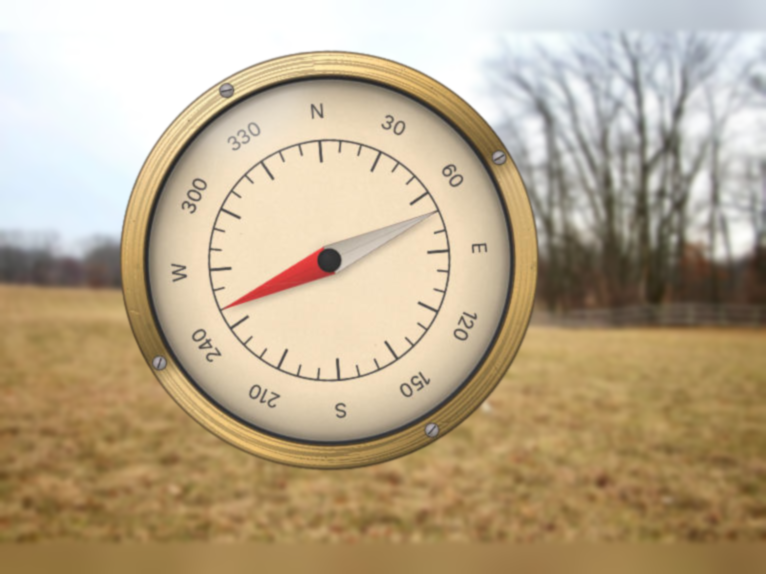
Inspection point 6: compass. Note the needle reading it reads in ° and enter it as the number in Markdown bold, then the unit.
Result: **250** °
